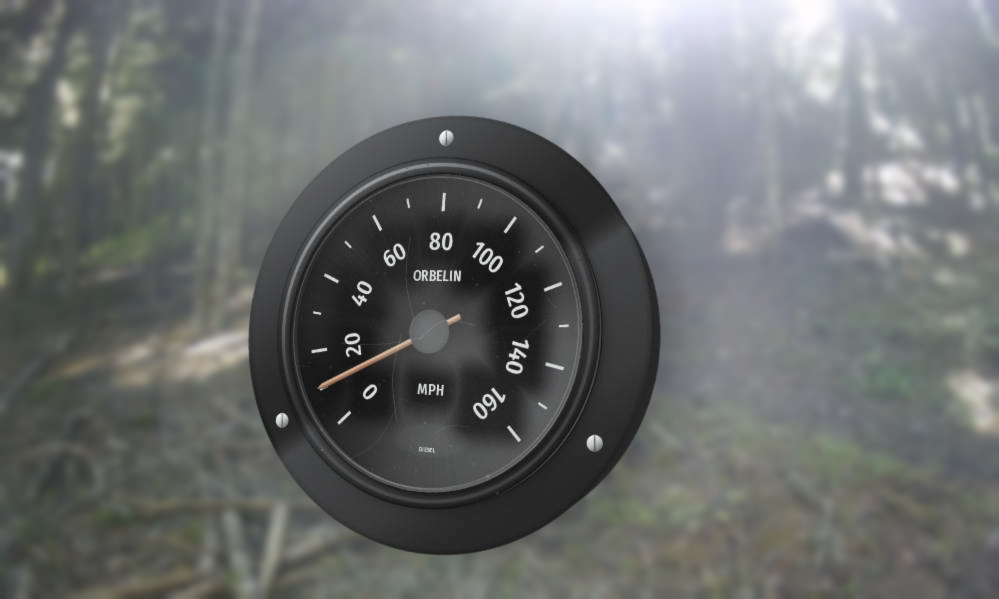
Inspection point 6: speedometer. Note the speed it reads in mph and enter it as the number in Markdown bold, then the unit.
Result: **10** mph
